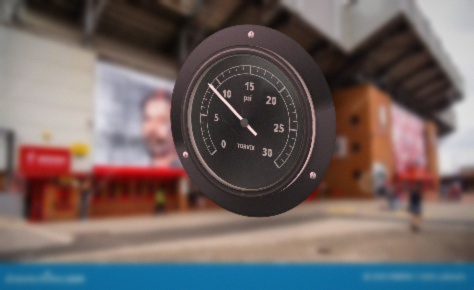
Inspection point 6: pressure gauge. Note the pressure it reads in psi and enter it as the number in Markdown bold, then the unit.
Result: **9** psi
